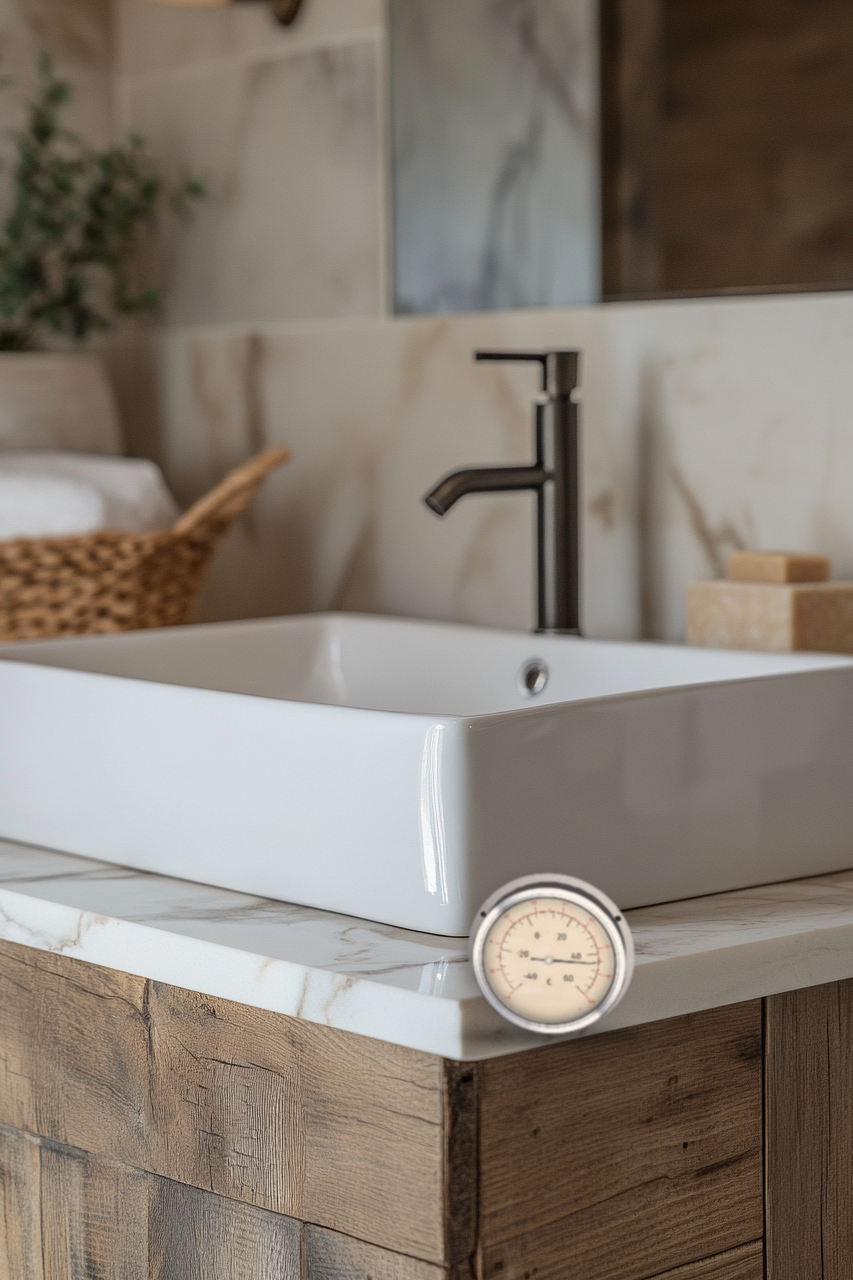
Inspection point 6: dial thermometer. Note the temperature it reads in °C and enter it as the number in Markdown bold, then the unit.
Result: **44** °C
